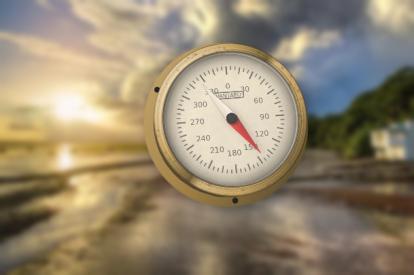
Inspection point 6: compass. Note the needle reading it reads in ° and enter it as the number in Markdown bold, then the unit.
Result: **145** °
